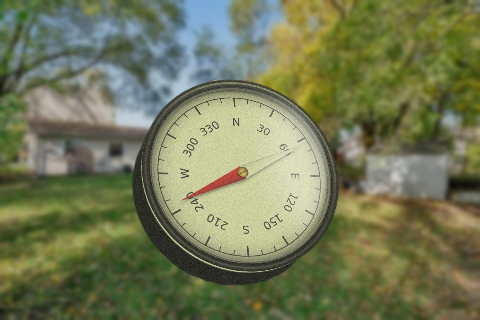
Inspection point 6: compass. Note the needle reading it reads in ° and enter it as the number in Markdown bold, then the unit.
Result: **245** °
